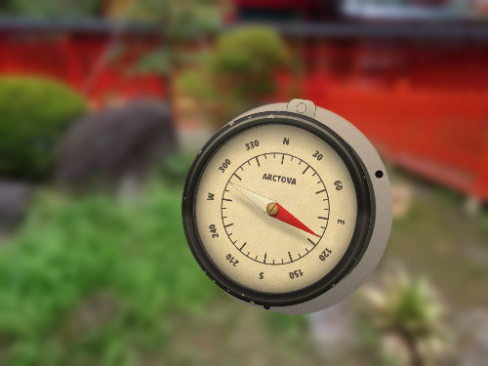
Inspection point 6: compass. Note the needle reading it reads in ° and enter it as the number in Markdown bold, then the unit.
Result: **110** °
